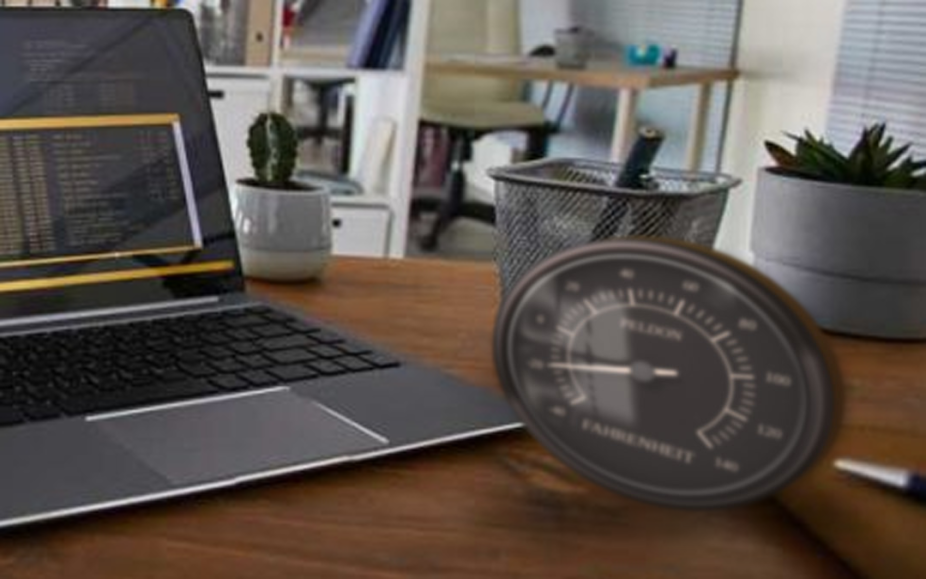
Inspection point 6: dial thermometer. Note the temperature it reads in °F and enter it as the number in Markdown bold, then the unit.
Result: **-20** °F
